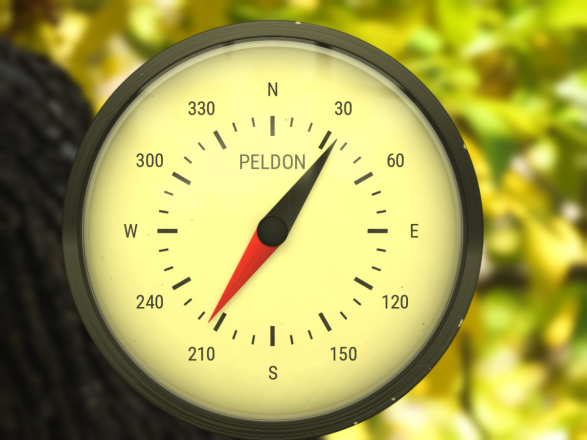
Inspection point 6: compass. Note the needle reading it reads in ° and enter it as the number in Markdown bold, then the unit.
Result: **215** °
